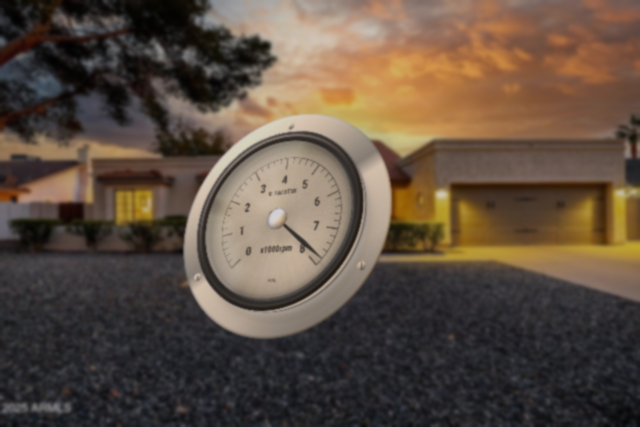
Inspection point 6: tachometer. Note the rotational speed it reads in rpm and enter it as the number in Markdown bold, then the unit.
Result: **7800** rpm
